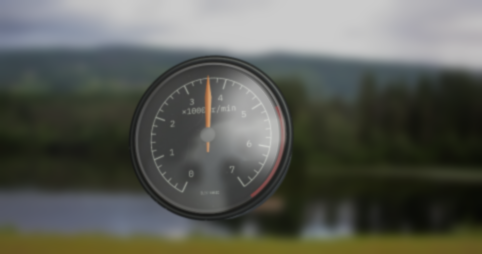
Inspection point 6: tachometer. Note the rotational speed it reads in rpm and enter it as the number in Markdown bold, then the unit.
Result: **3600** rpm
